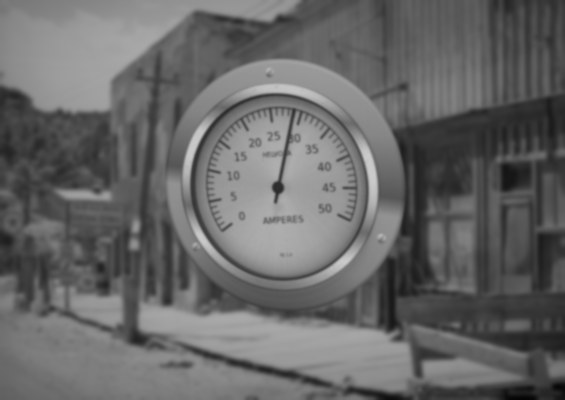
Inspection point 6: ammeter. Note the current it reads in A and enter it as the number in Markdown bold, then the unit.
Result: **29** A
